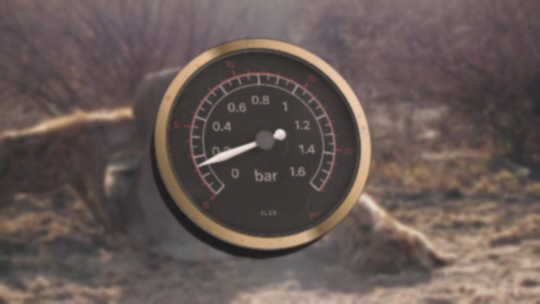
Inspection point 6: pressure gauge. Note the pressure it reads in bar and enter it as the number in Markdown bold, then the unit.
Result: **0.15** bar
